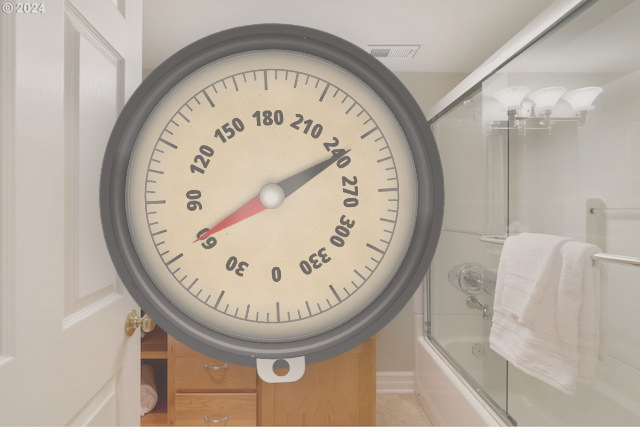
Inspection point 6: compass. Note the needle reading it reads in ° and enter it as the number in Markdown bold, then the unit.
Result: **62.5** °
